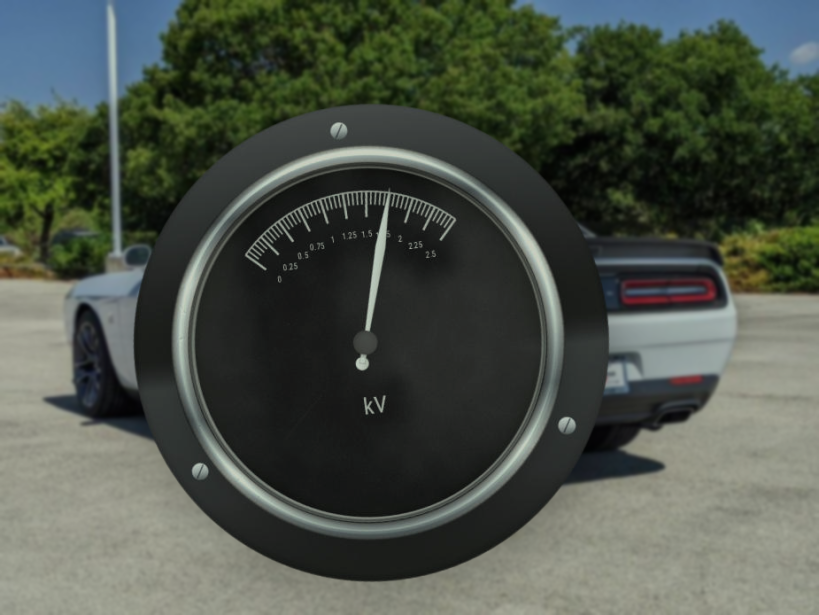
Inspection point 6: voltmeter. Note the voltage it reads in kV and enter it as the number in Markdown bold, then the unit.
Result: **1.75** kV
